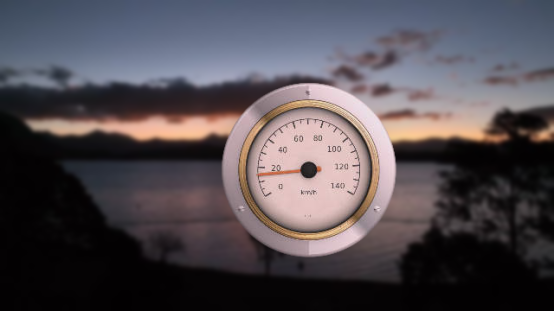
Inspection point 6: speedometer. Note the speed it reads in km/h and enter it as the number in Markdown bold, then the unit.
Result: **15** km/h
